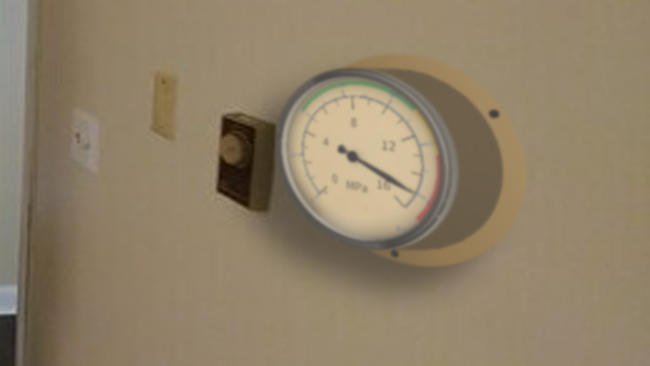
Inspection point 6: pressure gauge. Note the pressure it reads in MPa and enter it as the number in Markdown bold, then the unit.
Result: **15** MPa
